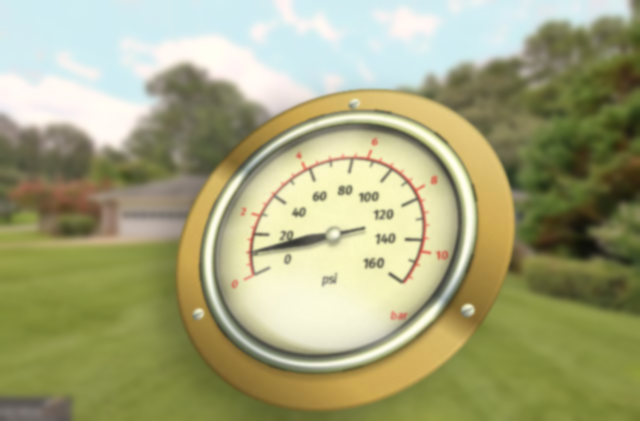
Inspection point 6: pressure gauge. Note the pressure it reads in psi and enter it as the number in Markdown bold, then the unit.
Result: **10** psi
